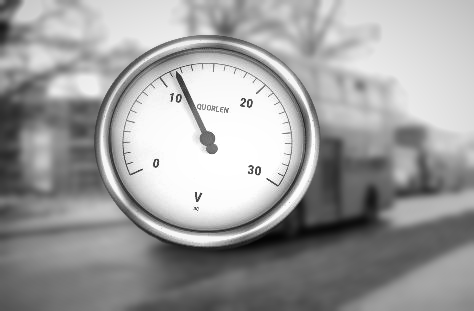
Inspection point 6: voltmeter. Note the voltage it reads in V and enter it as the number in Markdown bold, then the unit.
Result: **11.5** V
